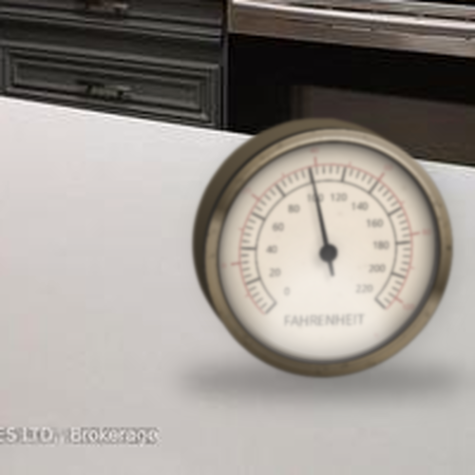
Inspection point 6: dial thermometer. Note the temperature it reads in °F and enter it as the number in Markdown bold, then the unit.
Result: **100** °F
